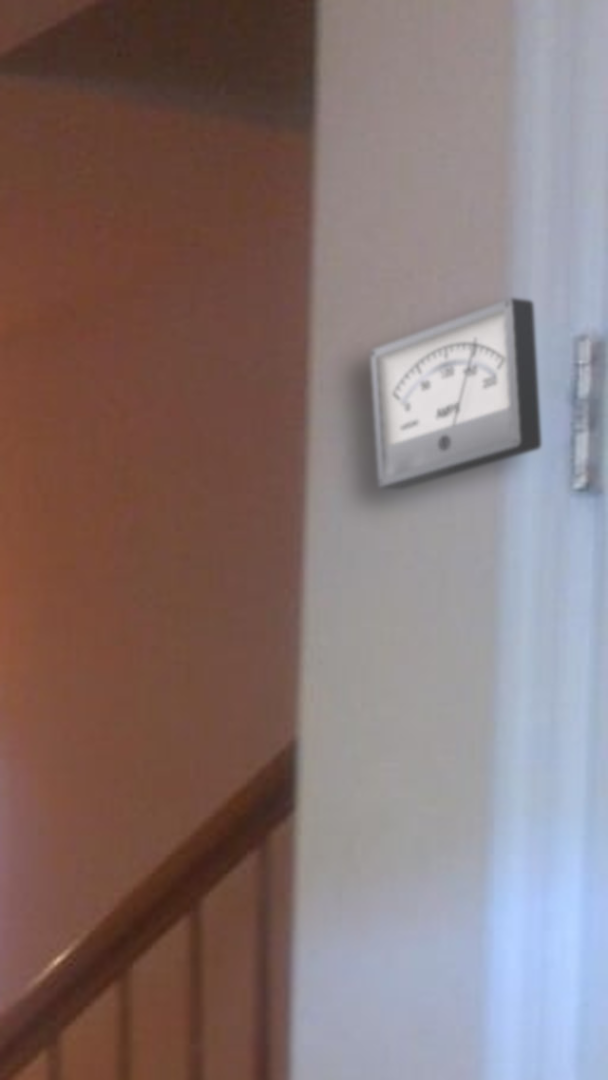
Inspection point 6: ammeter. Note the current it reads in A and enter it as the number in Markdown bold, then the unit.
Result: **150** A
